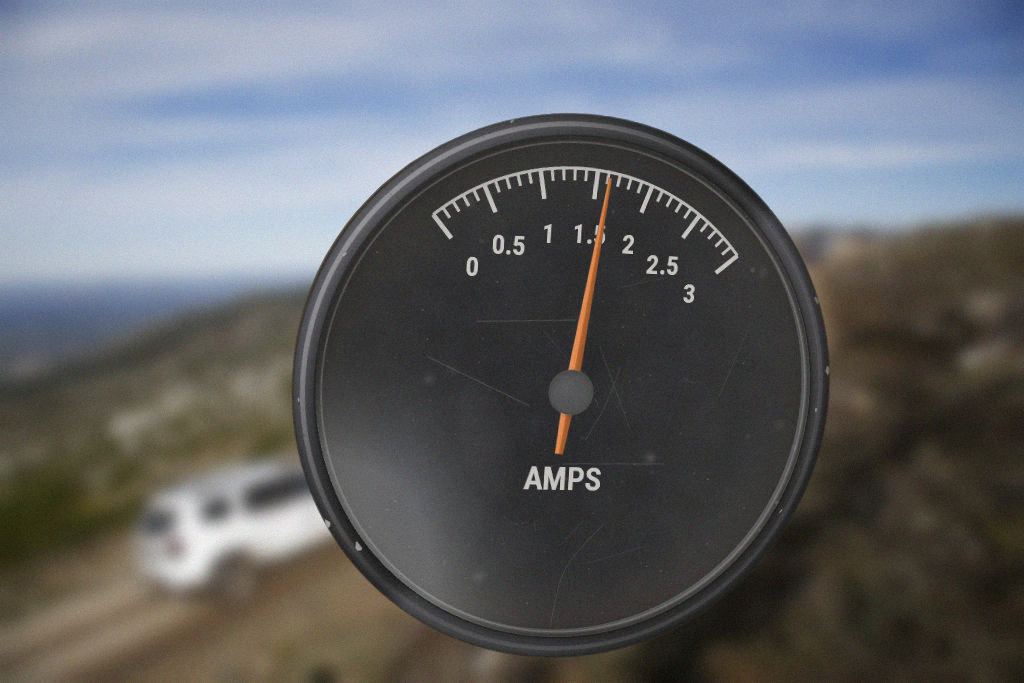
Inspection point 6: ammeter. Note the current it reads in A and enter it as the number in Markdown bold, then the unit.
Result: **1.6** A
